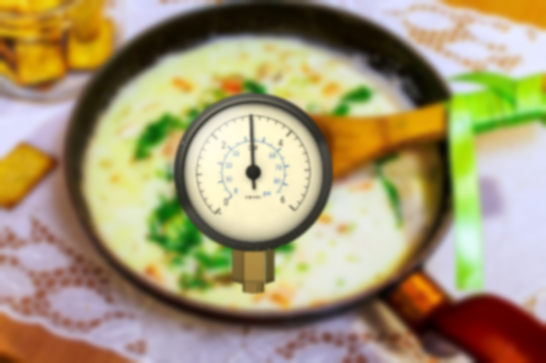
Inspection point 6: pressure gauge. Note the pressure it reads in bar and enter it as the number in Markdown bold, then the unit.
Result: **3** bar
